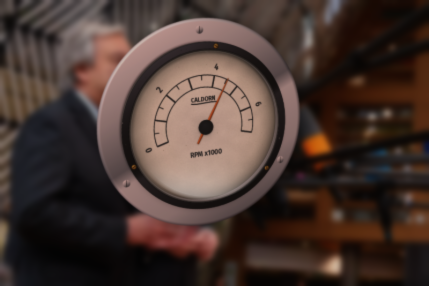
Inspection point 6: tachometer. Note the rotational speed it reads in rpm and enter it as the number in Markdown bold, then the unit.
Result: **4500** rpm
